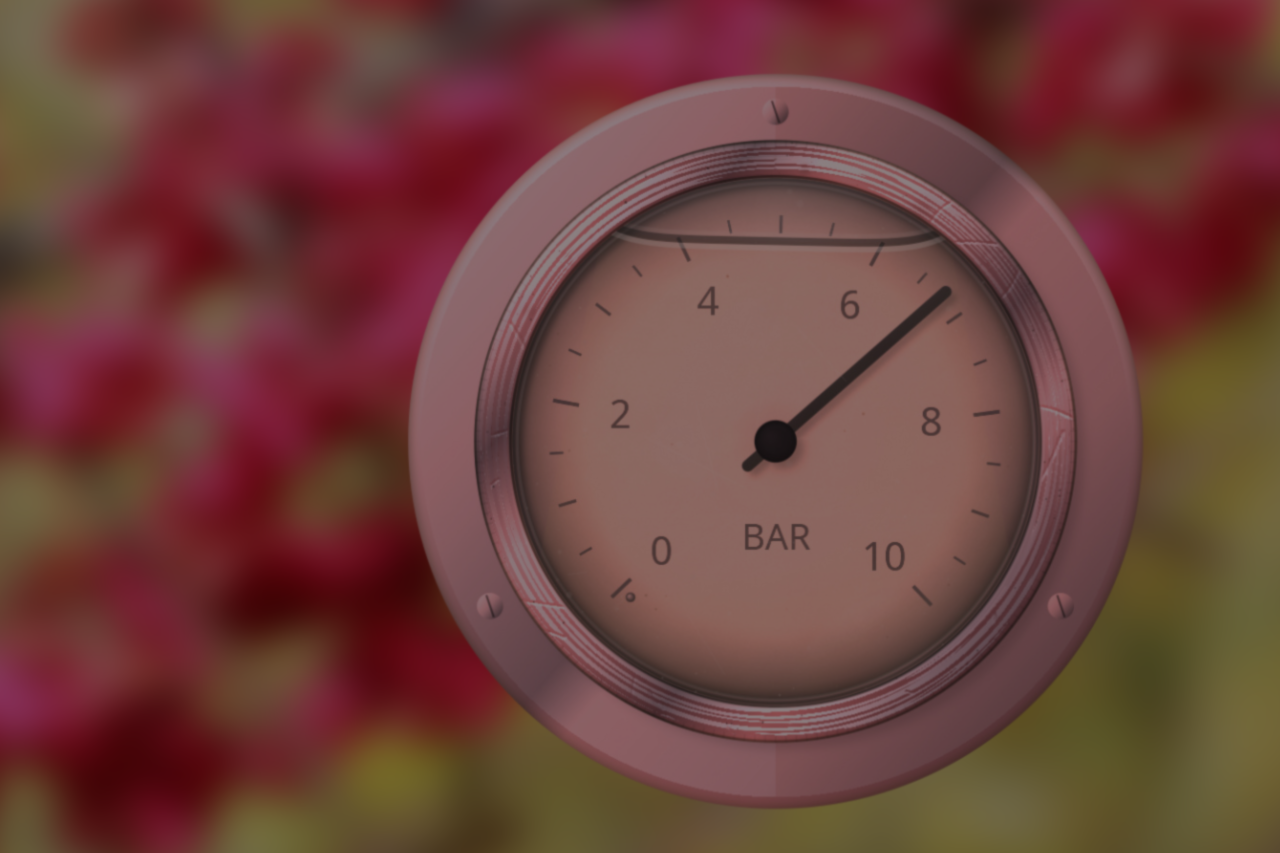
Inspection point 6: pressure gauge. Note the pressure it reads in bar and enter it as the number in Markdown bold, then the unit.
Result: **6.75** bar
